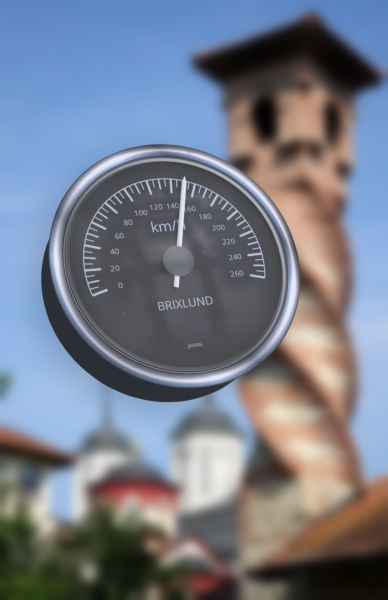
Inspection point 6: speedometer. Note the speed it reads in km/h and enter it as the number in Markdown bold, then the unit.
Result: **150** km/h
